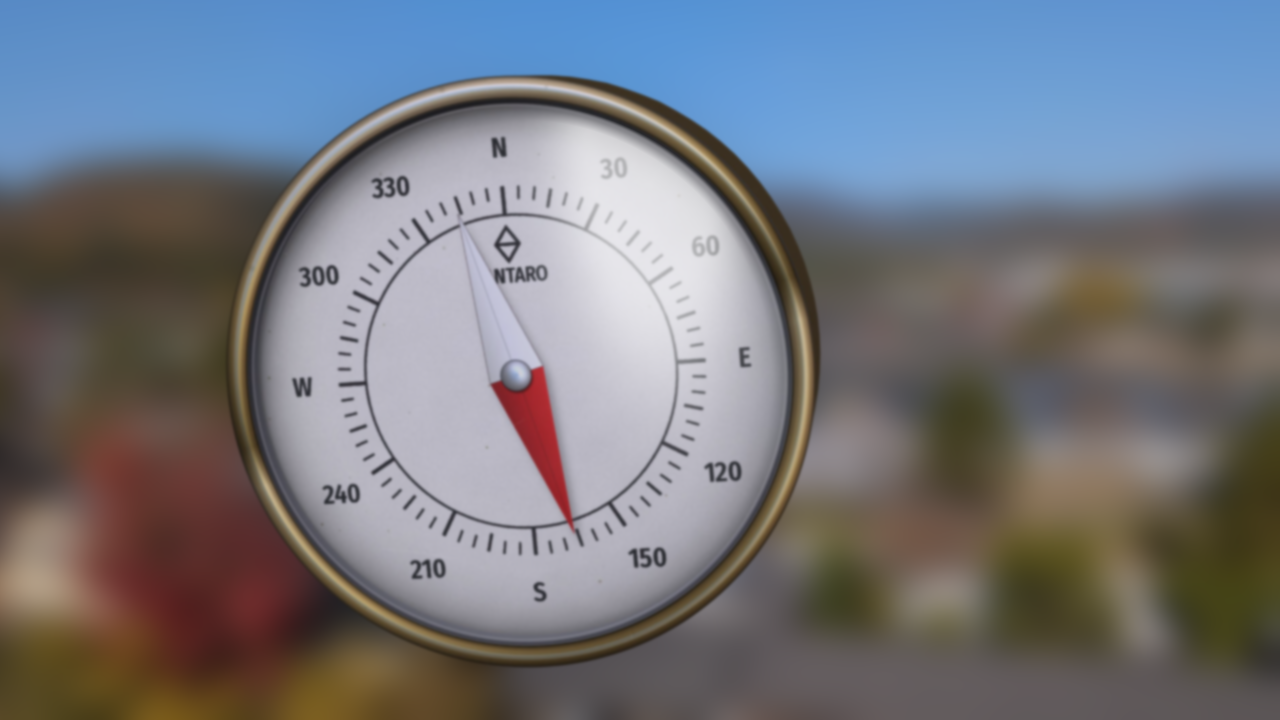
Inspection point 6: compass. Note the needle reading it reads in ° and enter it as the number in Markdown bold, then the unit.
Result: **165** °
